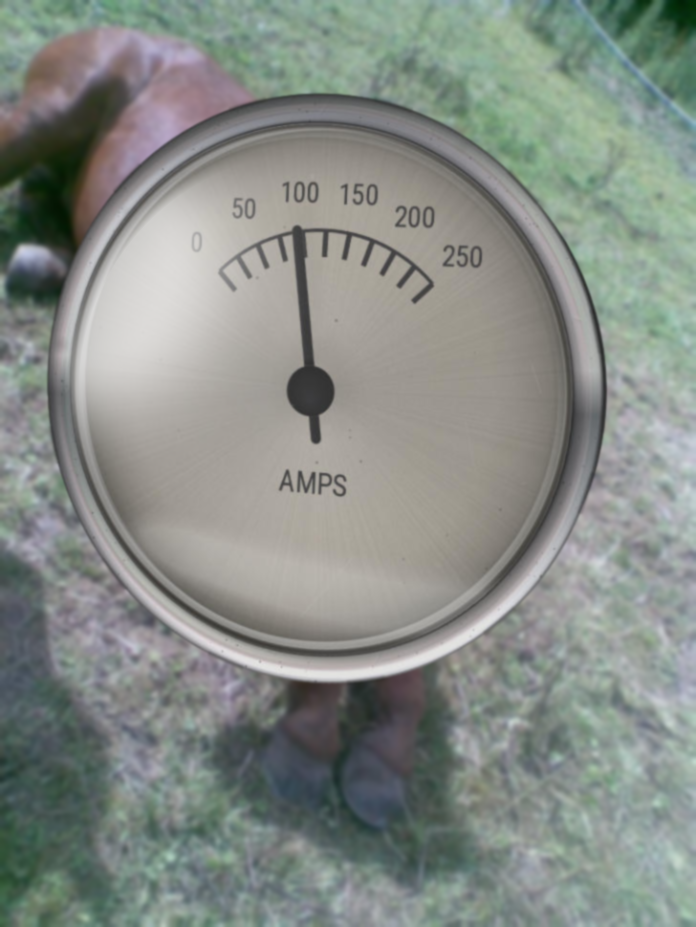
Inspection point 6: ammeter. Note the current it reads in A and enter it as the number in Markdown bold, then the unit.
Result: **100** A
